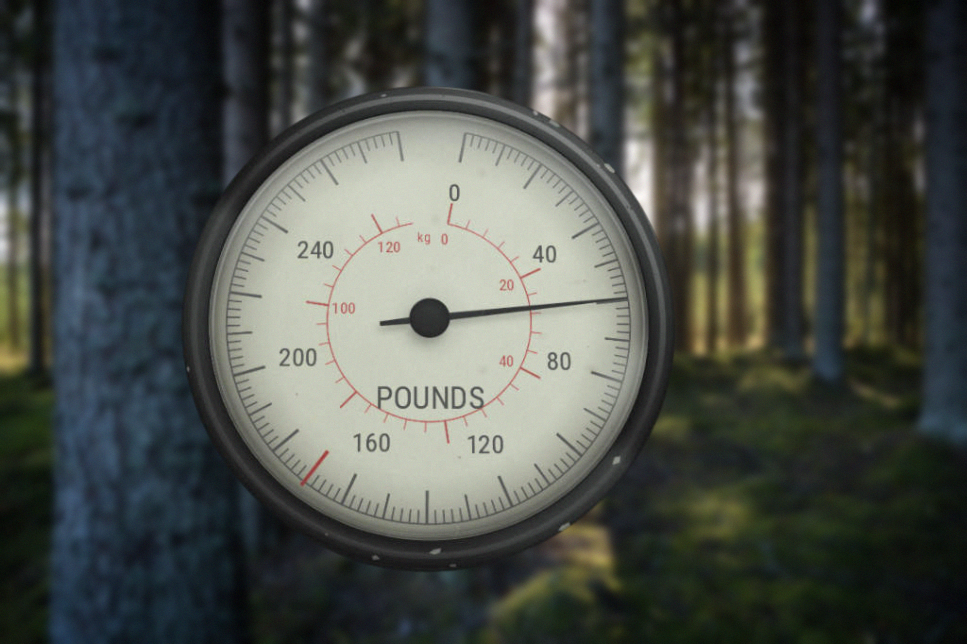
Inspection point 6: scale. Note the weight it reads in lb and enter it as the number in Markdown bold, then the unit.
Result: **60** lb
